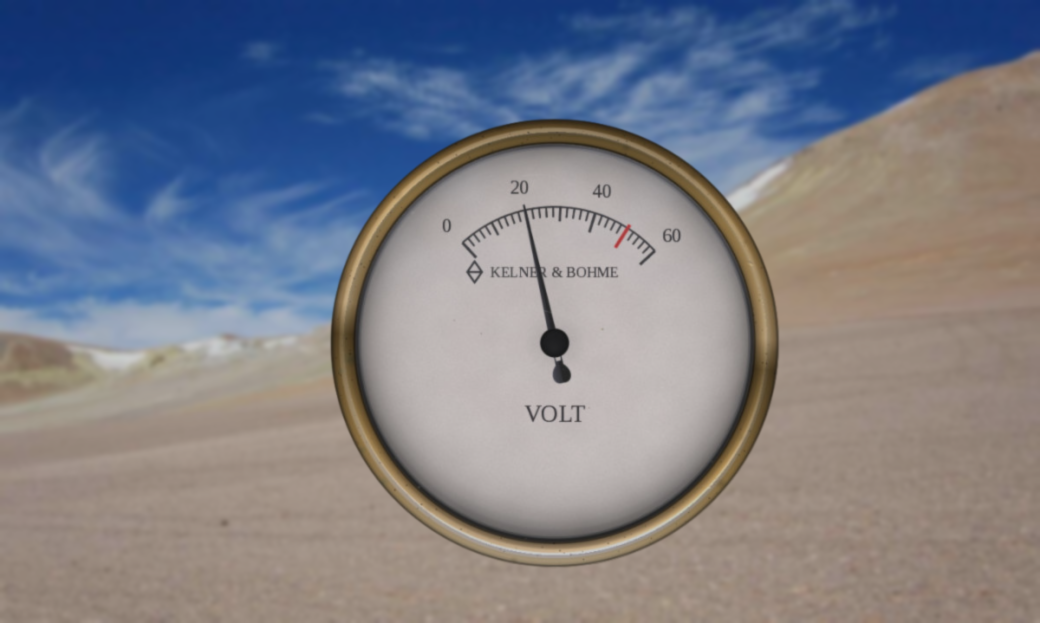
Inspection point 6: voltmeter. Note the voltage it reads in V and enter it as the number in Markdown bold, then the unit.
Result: **20** V
